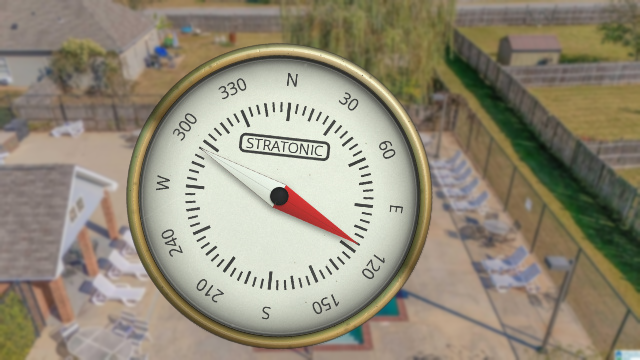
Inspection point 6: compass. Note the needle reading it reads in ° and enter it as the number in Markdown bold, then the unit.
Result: **115** °
